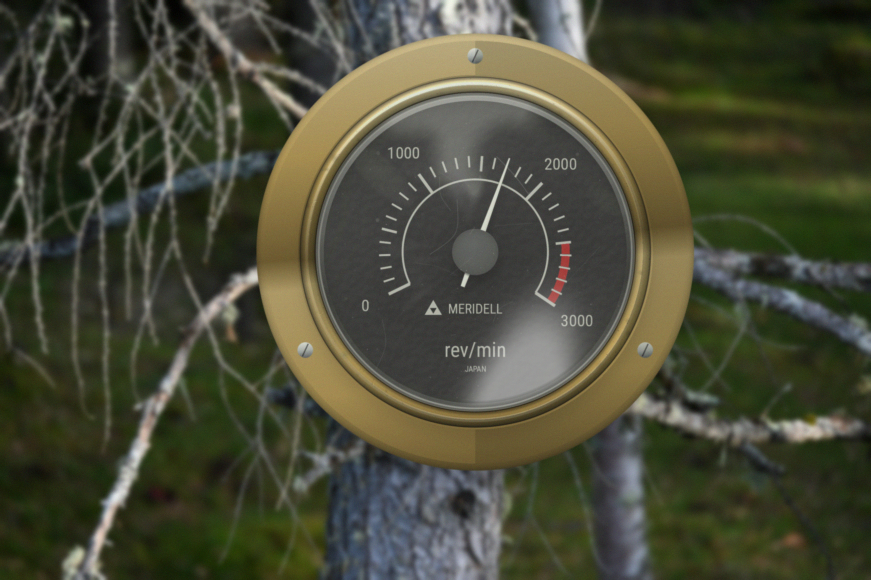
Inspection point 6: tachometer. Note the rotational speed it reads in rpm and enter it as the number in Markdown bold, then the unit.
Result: **1700** rpm
